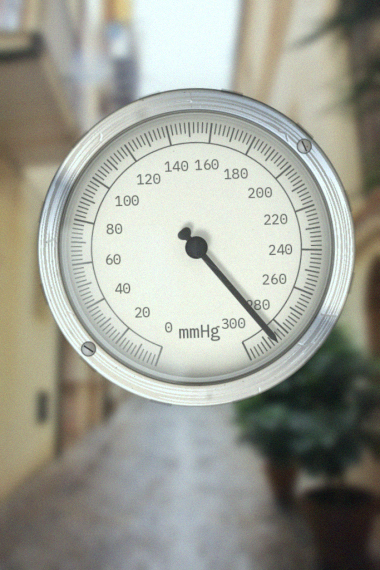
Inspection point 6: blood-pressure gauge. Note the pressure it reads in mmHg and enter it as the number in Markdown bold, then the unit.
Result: **286** mmHg
